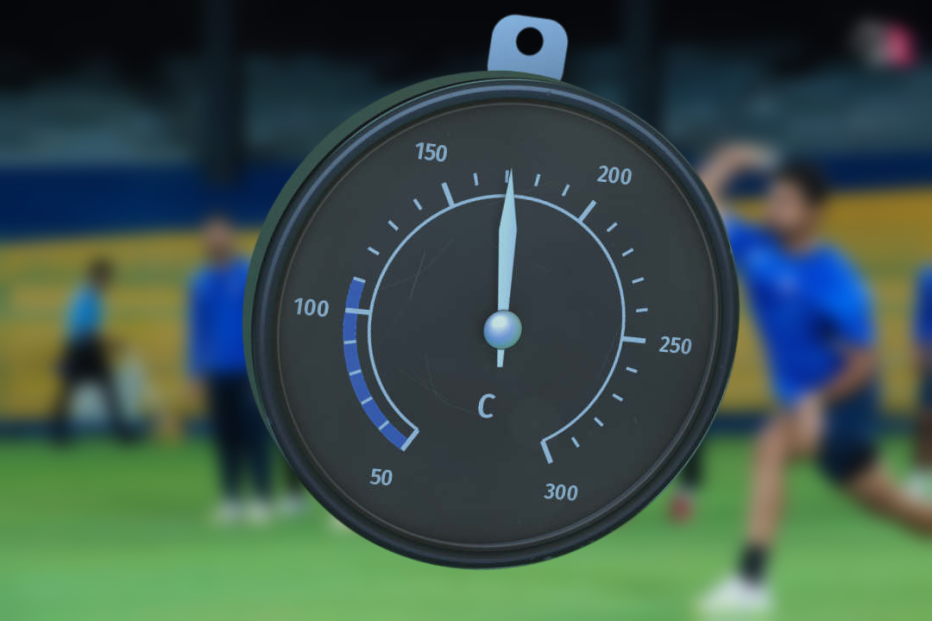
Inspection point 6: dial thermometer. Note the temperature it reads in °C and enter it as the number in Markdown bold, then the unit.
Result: **170** °C
